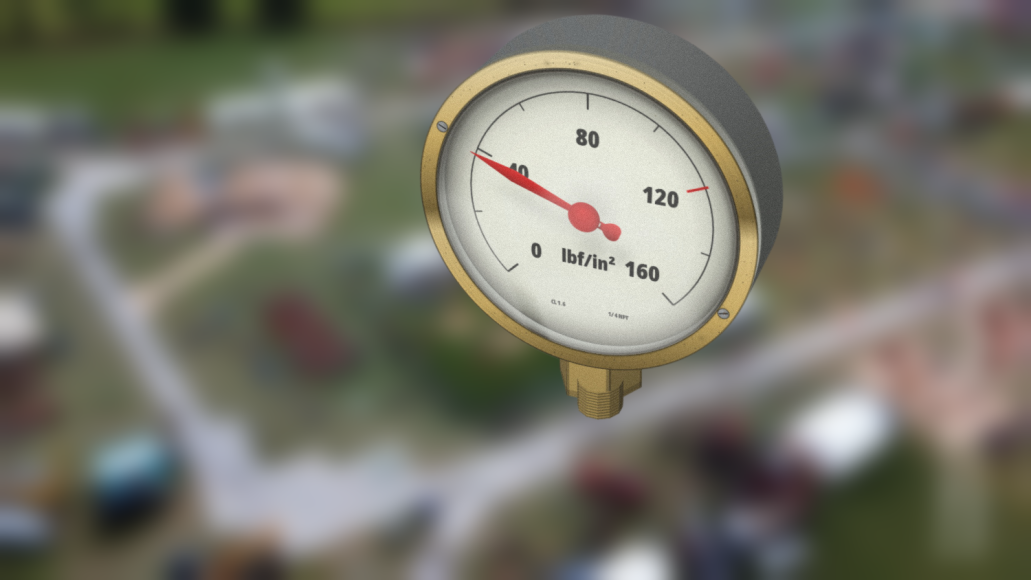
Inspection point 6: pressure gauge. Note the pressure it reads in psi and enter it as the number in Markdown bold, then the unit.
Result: **40** psi
